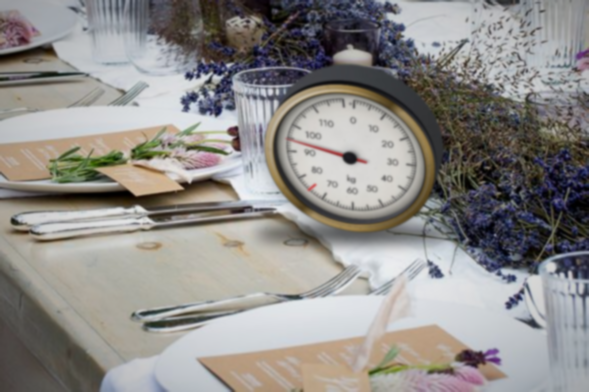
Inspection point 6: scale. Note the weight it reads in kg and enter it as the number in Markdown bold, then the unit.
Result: **95** kg
